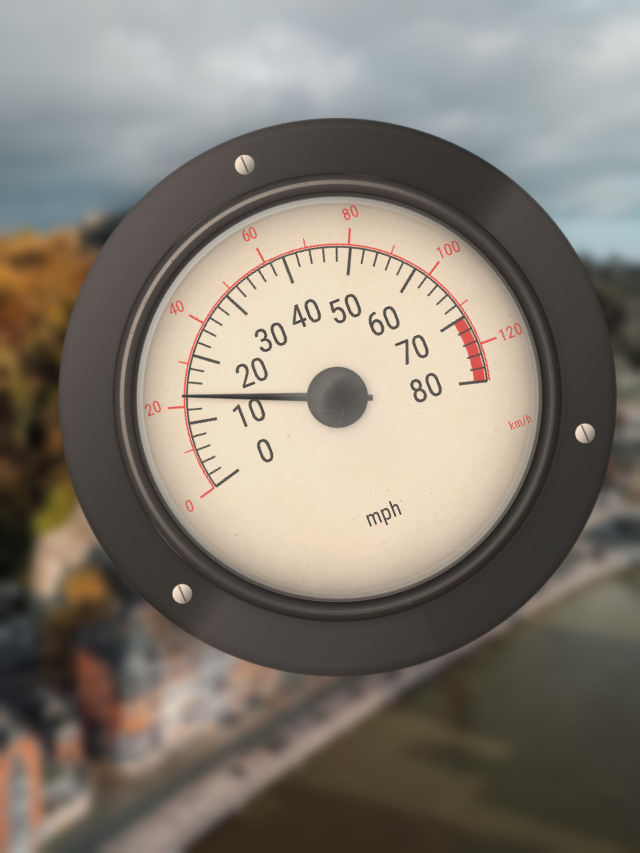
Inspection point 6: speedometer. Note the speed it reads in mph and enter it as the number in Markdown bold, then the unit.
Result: **14** mph
